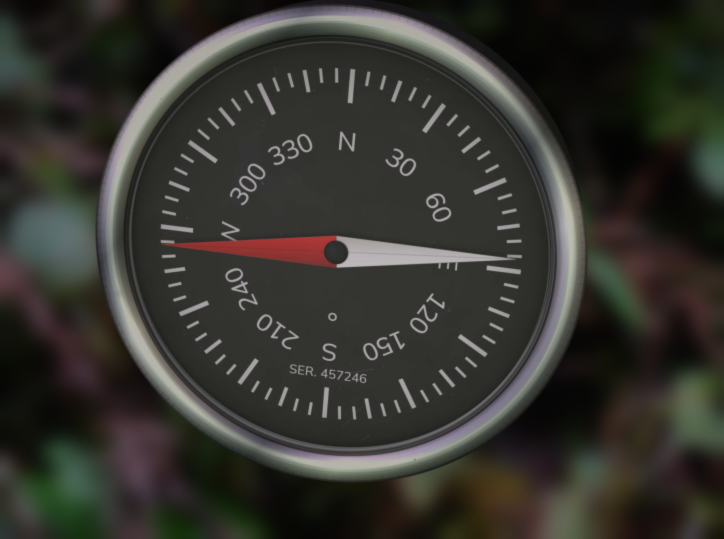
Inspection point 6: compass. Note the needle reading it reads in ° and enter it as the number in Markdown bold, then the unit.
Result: **265** °
